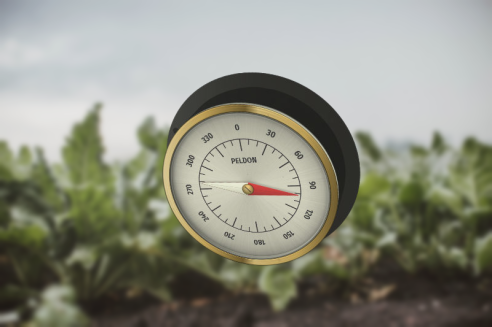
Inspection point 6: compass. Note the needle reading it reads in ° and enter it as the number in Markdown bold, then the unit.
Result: **100** °
